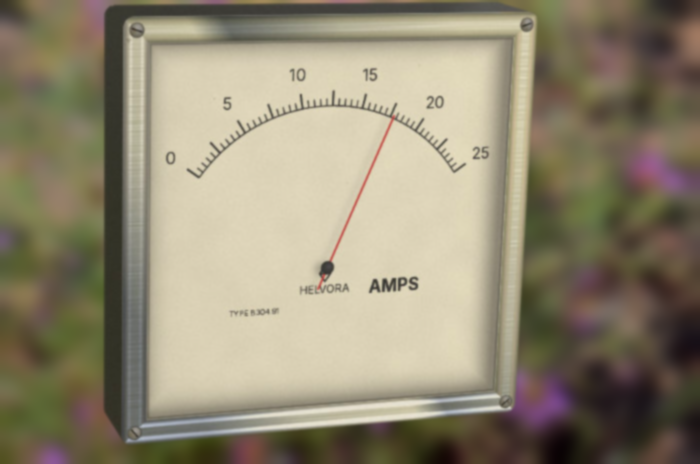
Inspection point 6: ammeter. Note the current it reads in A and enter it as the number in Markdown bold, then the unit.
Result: **17.5** A
